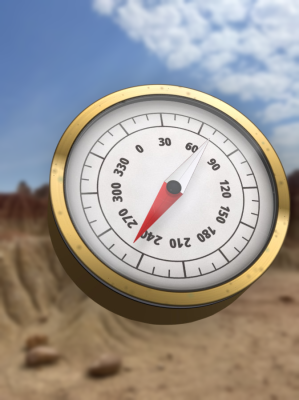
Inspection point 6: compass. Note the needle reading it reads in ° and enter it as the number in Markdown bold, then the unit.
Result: **250** °
